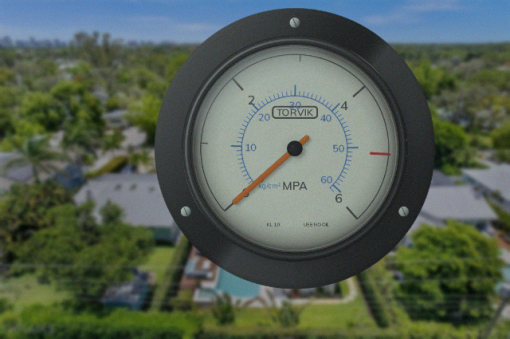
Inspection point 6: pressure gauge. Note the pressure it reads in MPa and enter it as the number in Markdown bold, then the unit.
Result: **0** MPa
